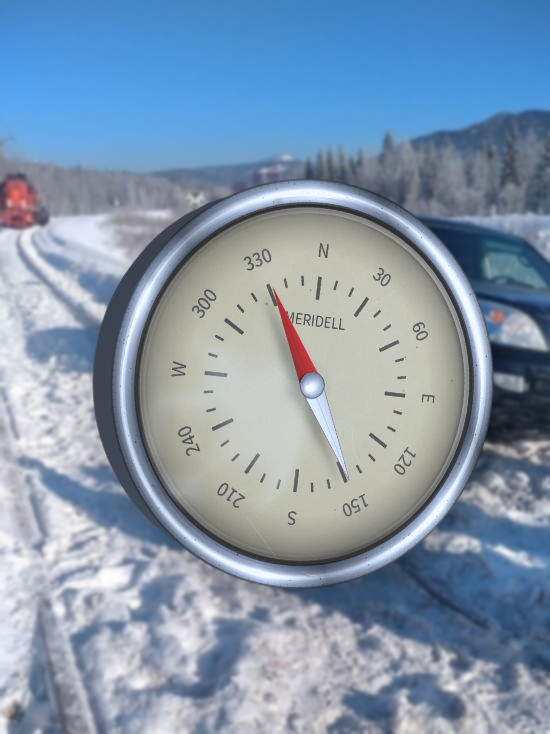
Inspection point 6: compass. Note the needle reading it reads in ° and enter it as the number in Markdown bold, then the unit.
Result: **330** °
